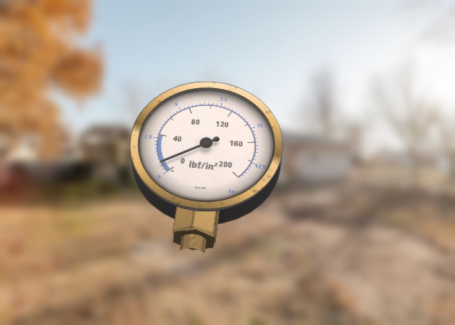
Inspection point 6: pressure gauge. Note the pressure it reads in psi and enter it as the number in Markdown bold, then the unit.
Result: **10** psi
